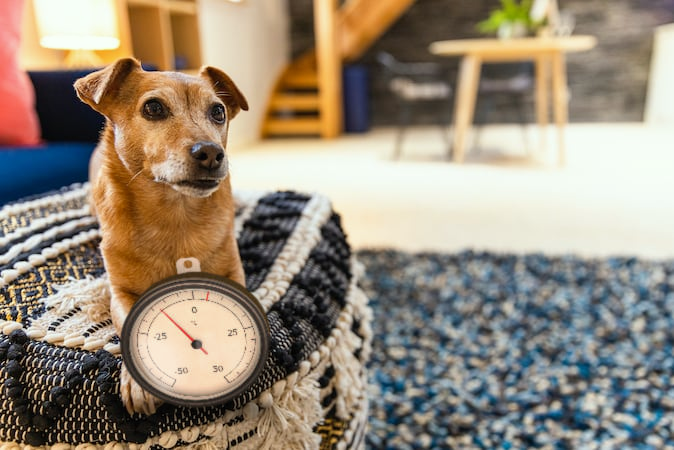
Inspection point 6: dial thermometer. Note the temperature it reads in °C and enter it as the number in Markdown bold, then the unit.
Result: **-12.5** °C
